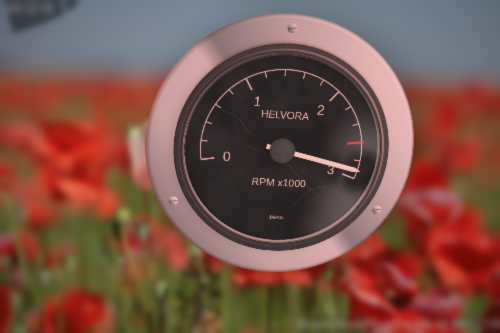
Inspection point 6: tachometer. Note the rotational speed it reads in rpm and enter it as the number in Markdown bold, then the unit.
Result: **2900** rpm
